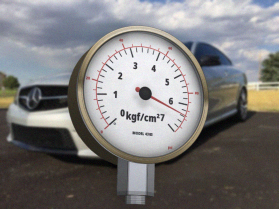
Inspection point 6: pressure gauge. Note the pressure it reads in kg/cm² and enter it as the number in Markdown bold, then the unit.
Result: **6.4** kg/cm²
